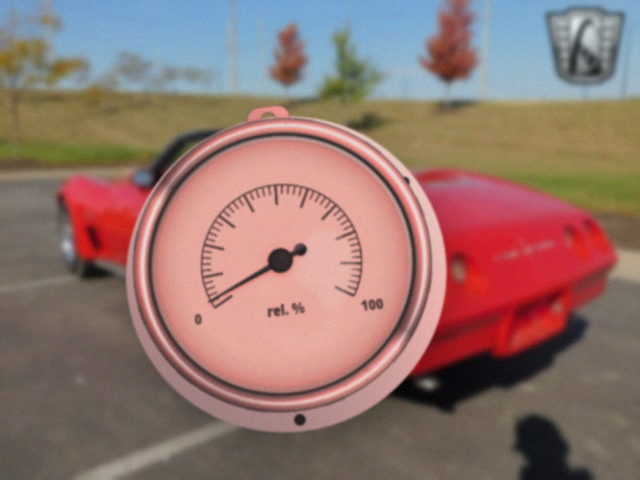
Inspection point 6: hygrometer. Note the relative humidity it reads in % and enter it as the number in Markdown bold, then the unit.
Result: **2** %
